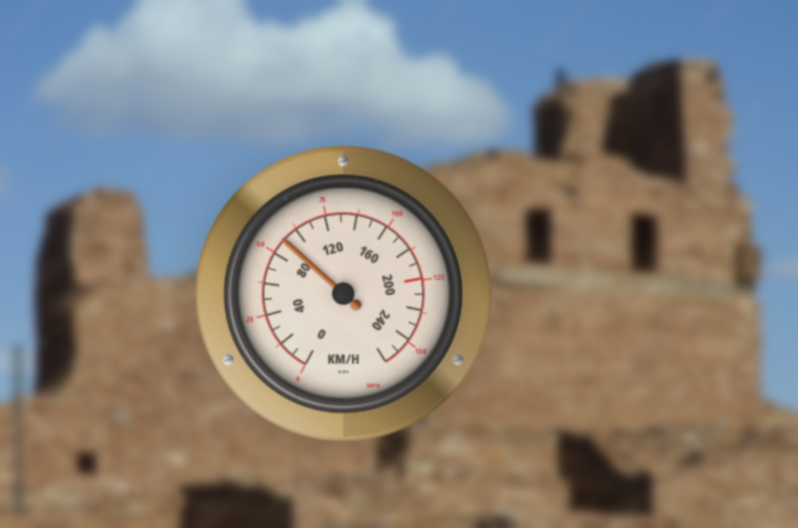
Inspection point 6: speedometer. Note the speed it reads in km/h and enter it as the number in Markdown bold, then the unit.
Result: **90** km/h
